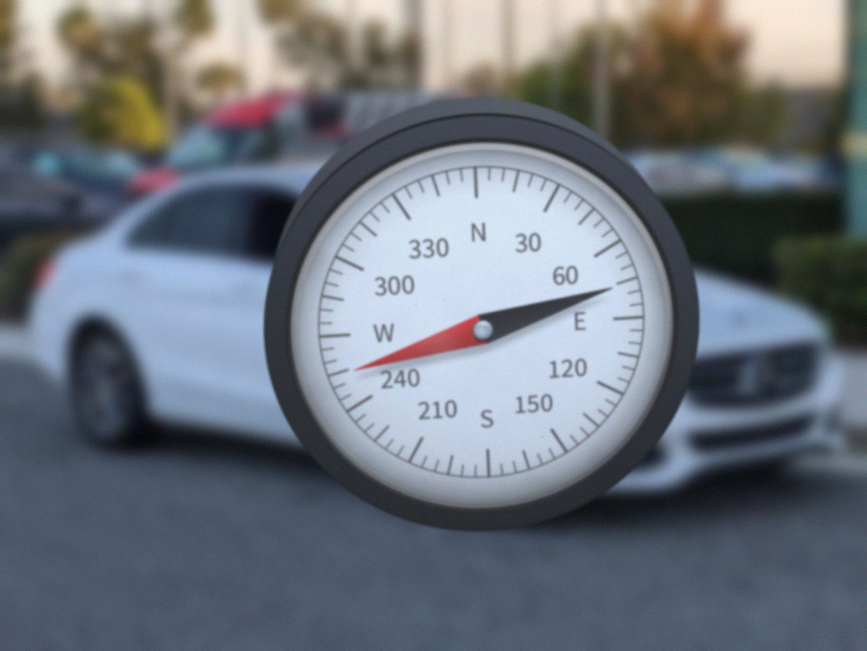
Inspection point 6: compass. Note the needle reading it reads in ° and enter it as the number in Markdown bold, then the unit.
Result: **255** °
